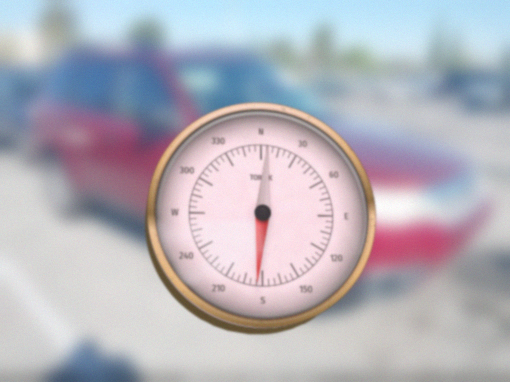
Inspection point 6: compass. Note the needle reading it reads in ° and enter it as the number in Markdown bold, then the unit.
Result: **185** °
